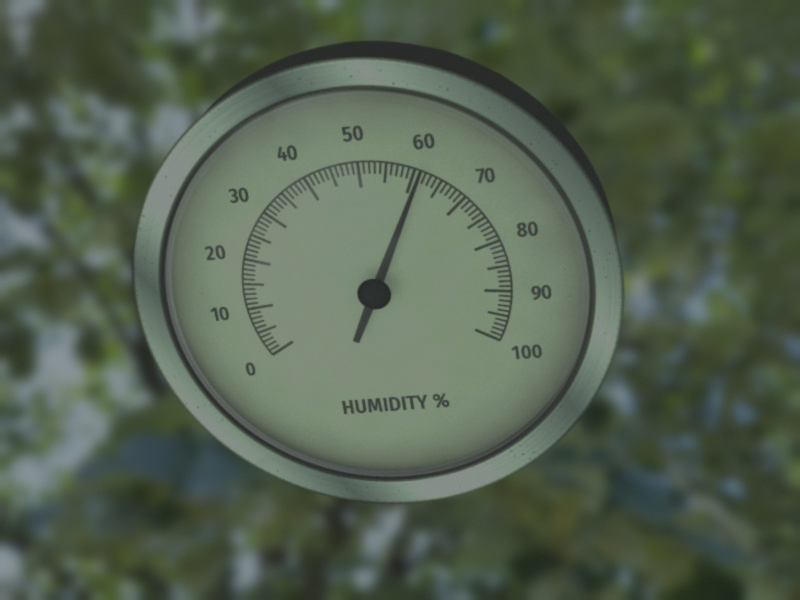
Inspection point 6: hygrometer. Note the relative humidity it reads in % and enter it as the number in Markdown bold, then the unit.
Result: **61** %
